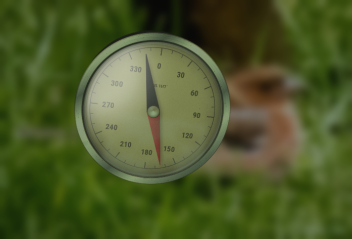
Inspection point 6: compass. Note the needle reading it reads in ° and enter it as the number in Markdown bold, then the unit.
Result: **165** °
